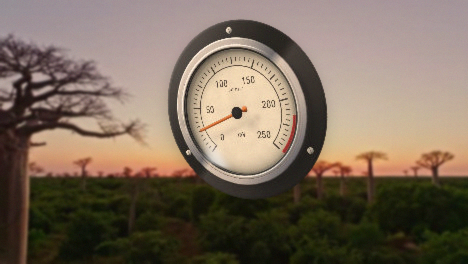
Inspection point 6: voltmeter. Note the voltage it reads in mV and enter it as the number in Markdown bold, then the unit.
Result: **25** mV
